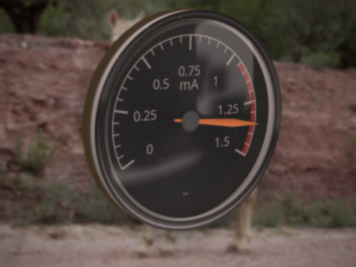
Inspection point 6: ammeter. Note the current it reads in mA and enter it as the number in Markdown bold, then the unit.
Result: **1.35** mA
